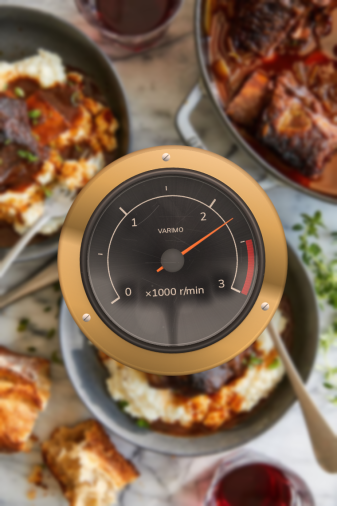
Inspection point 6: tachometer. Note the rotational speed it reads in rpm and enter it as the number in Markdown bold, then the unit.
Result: **2250** rpm
